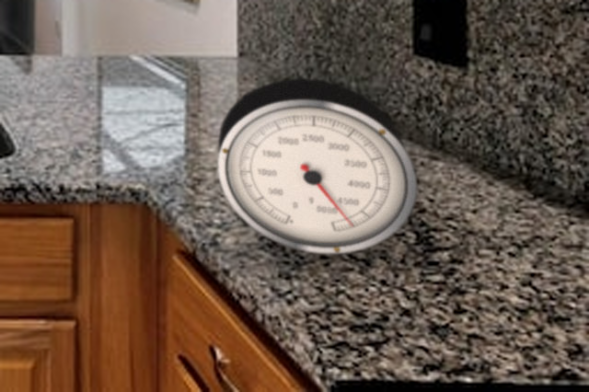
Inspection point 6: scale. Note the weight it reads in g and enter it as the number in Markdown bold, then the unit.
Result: **4750** g
